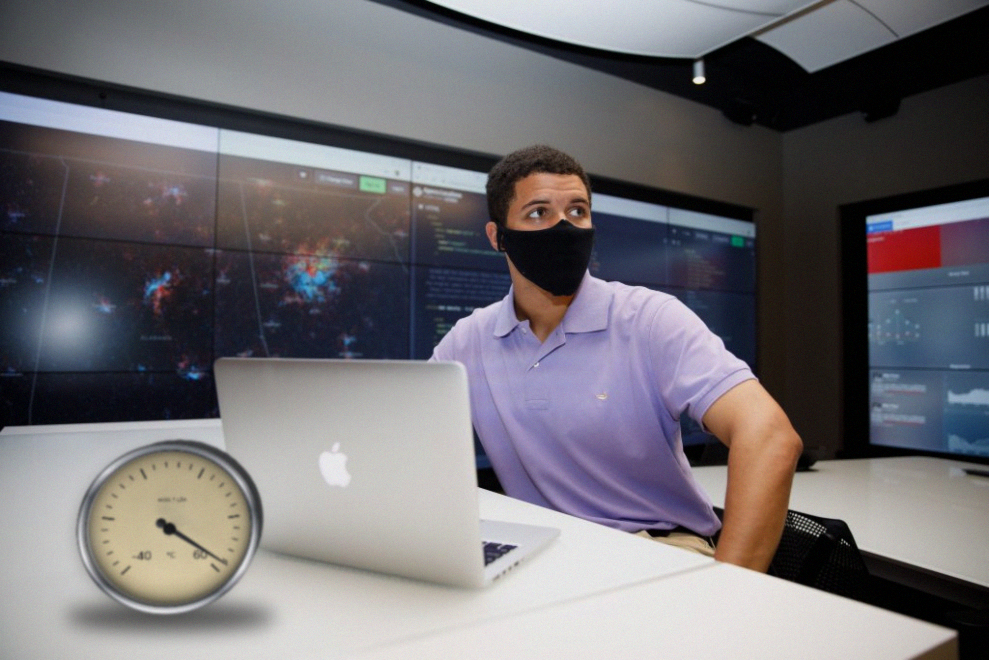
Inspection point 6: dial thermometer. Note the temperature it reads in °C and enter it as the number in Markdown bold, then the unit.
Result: **56** °C
